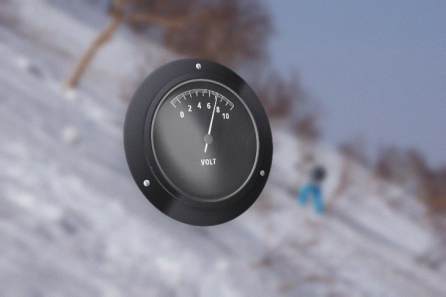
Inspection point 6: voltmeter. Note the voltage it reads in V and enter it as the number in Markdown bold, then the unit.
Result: **7** V
